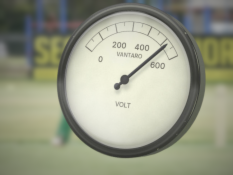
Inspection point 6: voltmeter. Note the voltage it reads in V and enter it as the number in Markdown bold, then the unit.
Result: **525** V
